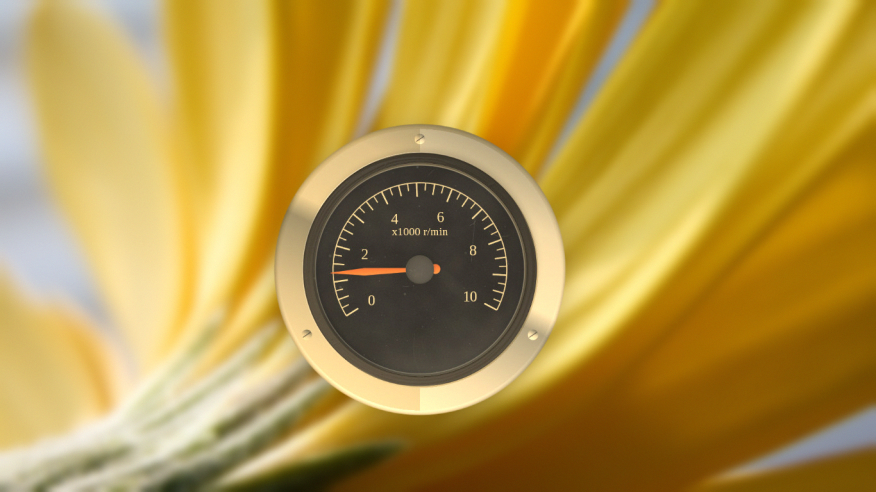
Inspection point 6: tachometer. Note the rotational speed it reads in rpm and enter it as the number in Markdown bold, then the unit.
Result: **1250** rpm
